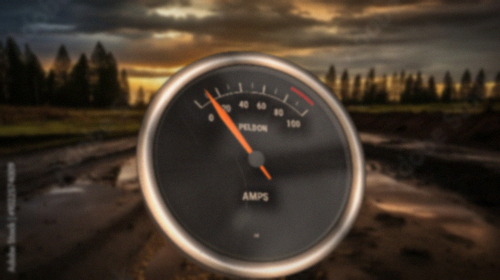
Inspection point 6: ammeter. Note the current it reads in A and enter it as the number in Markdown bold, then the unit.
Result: **10** A
